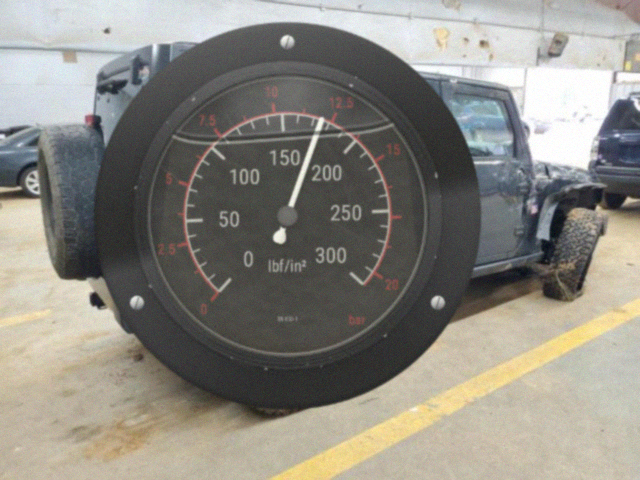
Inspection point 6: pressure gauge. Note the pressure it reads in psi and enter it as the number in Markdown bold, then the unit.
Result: **175** psi
